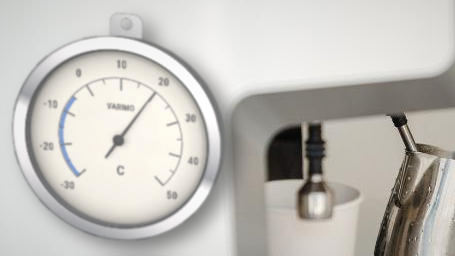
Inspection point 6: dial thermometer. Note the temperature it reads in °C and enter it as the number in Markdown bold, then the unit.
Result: **20** °C
